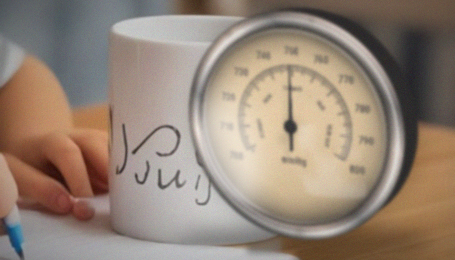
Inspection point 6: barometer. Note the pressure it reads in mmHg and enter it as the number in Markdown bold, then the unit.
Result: **750** mmHg
